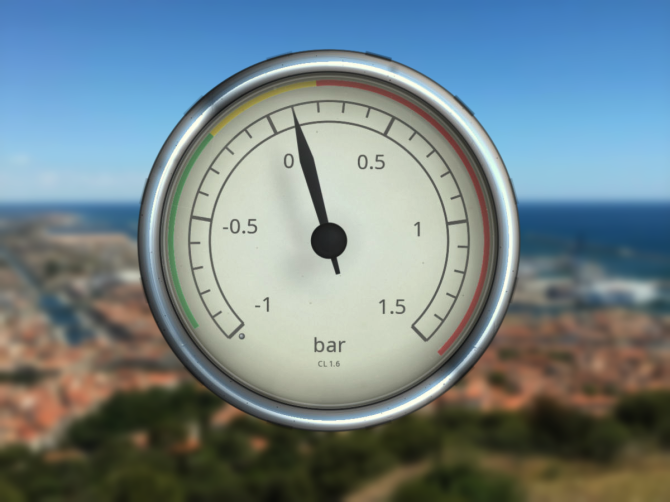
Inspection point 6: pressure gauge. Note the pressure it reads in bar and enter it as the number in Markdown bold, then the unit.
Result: **0.1** bar
